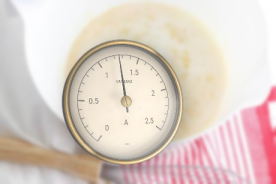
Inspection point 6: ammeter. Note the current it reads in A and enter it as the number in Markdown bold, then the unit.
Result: **1.25** A
